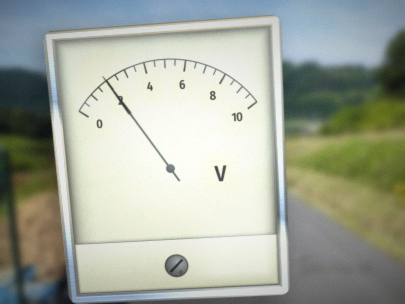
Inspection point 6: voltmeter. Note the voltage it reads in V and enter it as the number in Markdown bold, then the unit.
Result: **2** V
